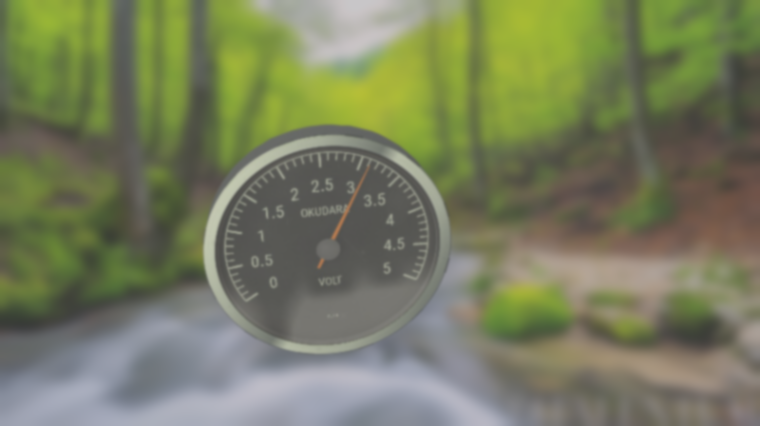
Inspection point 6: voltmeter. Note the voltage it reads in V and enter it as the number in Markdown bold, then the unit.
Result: **3.1** V
